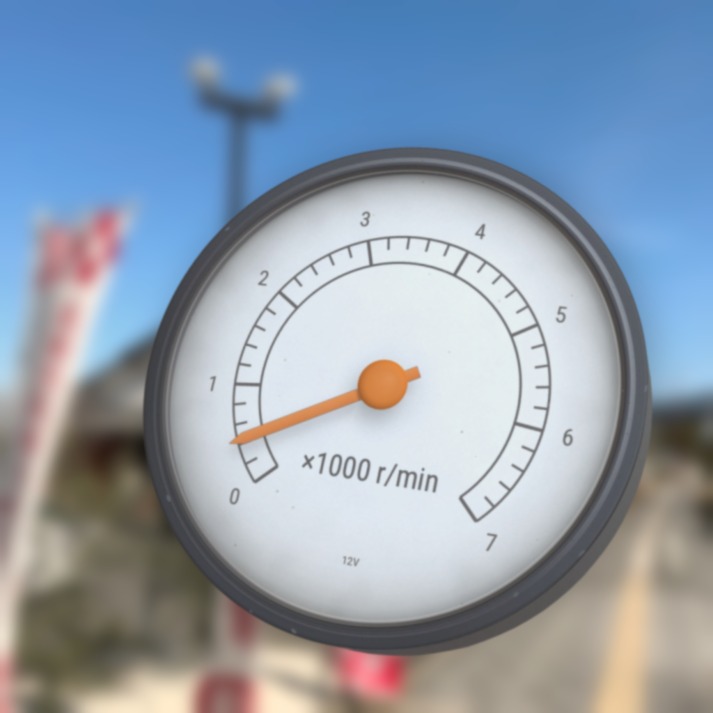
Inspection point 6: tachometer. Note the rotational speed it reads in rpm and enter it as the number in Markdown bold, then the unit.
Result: **400** rpm
